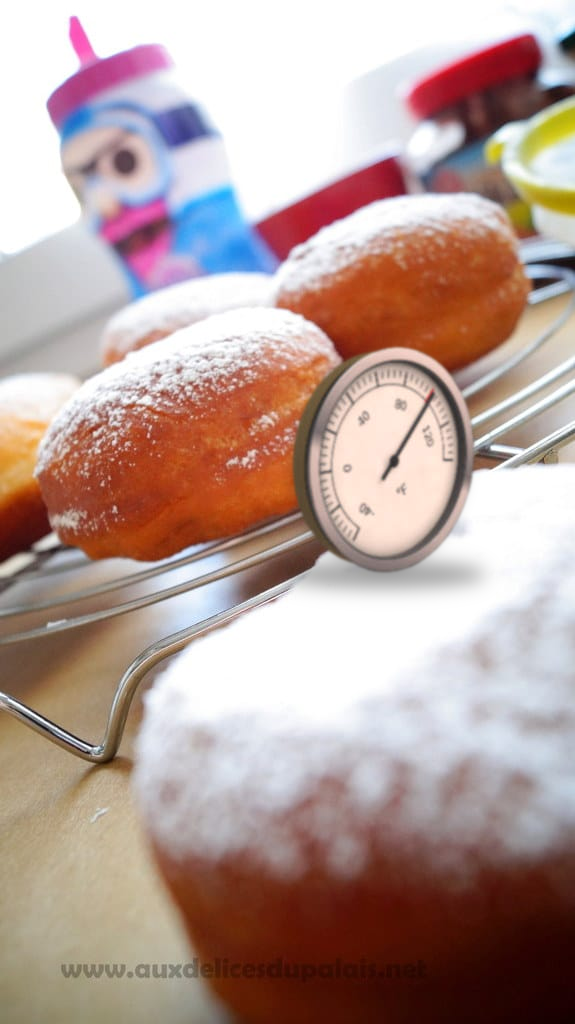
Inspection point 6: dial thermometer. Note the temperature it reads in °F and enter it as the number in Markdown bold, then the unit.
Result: **100** °F
